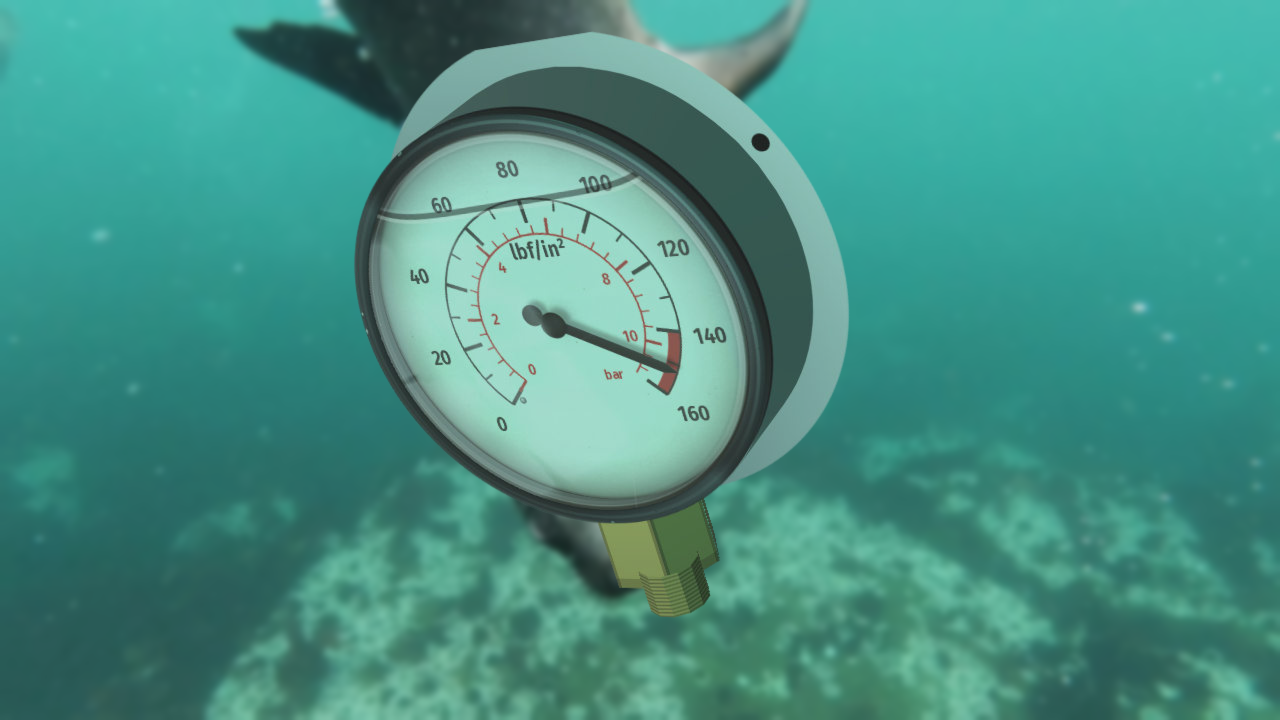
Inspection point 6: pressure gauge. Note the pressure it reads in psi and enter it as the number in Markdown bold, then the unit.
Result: **150** psi
